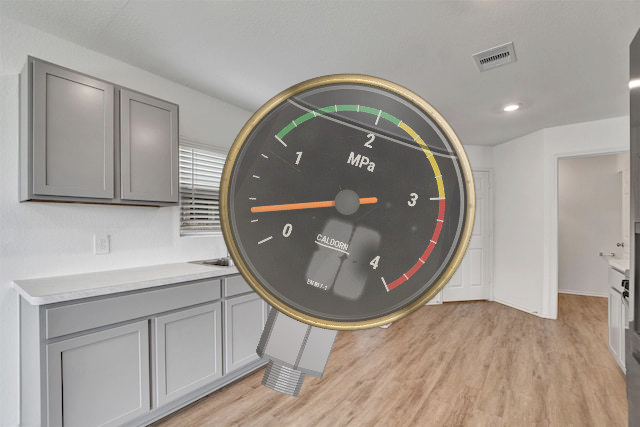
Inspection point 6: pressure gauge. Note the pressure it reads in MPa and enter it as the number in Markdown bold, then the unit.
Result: **0.3** MPa
